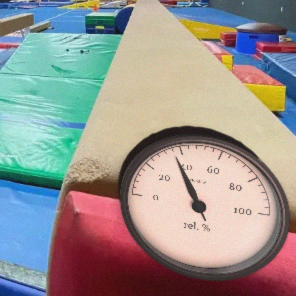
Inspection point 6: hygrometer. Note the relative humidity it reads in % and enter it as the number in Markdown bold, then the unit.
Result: **36** %
